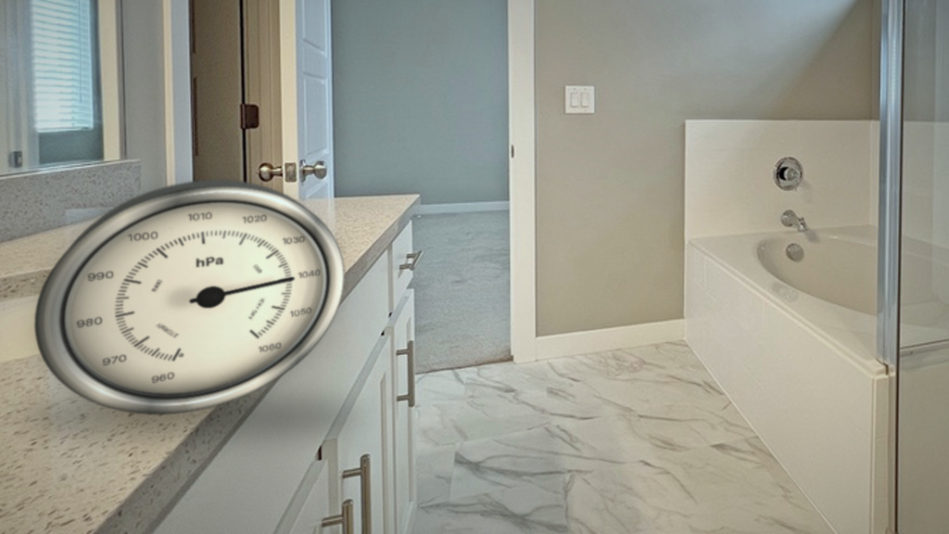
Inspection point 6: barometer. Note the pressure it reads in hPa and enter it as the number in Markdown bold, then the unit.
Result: **1040** hPa
